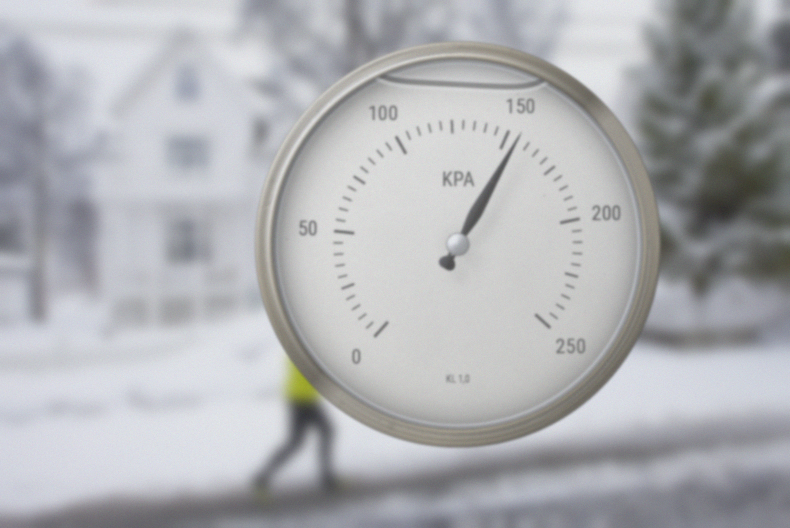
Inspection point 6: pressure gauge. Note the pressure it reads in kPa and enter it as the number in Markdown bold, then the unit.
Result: **155** kPa
